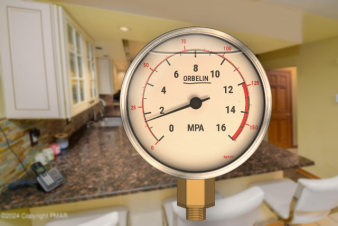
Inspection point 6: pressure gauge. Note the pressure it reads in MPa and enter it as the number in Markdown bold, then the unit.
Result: **1.5** MPa
